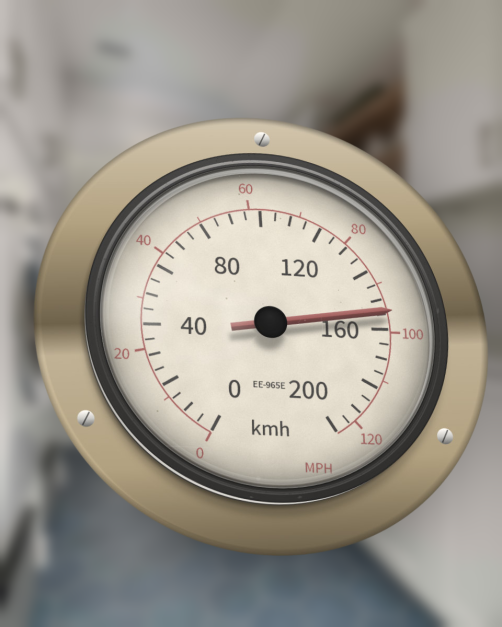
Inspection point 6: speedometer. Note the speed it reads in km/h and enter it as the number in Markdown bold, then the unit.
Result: **155** km/h
